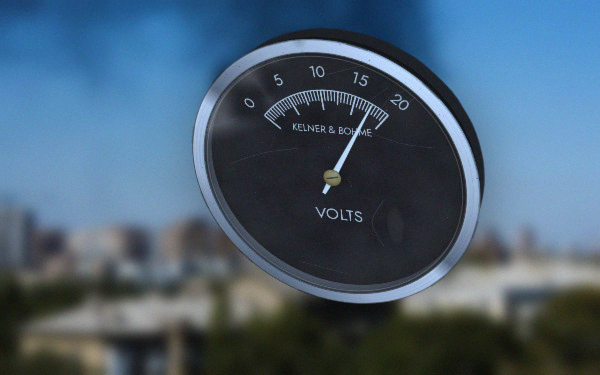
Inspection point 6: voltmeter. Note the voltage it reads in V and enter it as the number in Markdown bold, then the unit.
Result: **17.5** V
